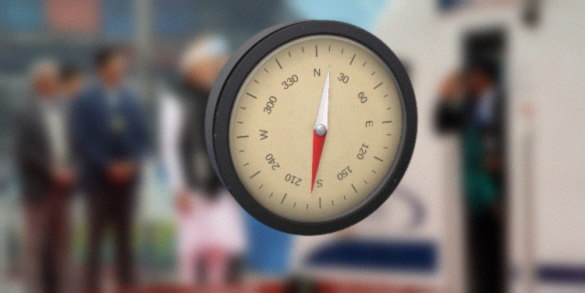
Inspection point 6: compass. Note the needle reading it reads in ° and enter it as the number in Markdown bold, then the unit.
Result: **190** °
